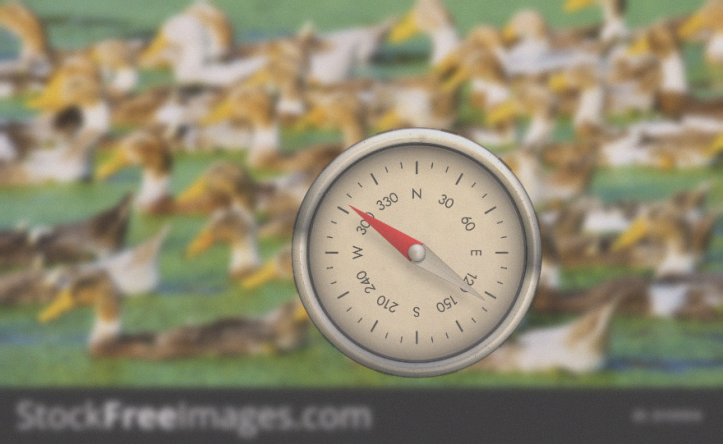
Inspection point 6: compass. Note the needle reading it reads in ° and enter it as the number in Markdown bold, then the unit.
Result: **305** °
